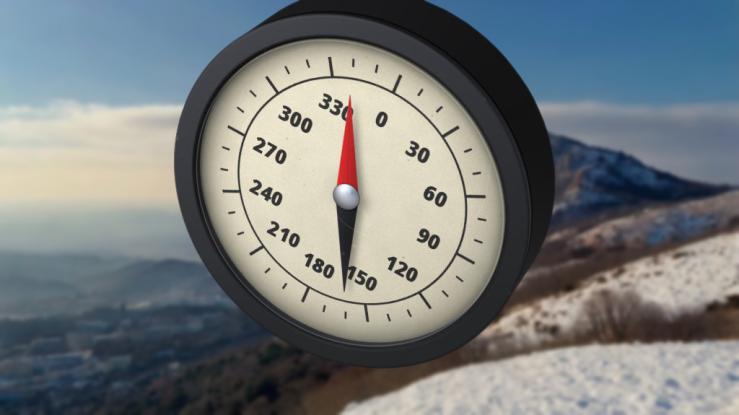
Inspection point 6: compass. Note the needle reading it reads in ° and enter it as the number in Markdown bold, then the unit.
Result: **340** °
